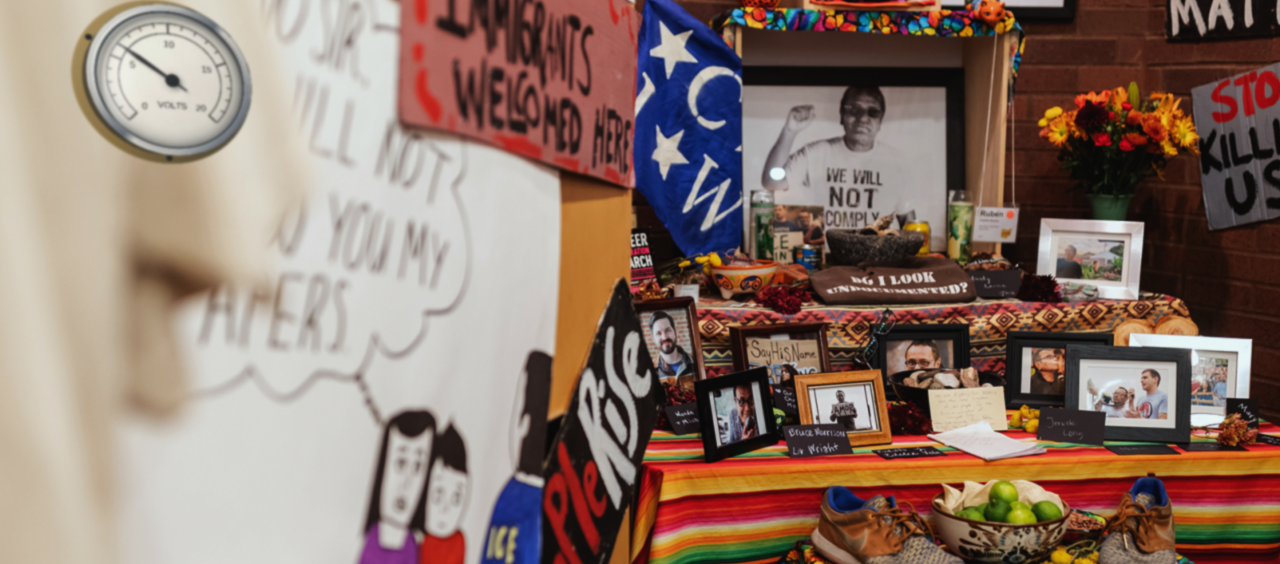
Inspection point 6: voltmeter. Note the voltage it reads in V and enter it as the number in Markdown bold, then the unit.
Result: **6** V
